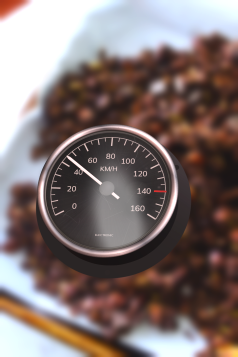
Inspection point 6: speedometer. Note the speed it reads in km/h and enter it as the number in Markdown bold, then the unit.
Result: **45** km/h
